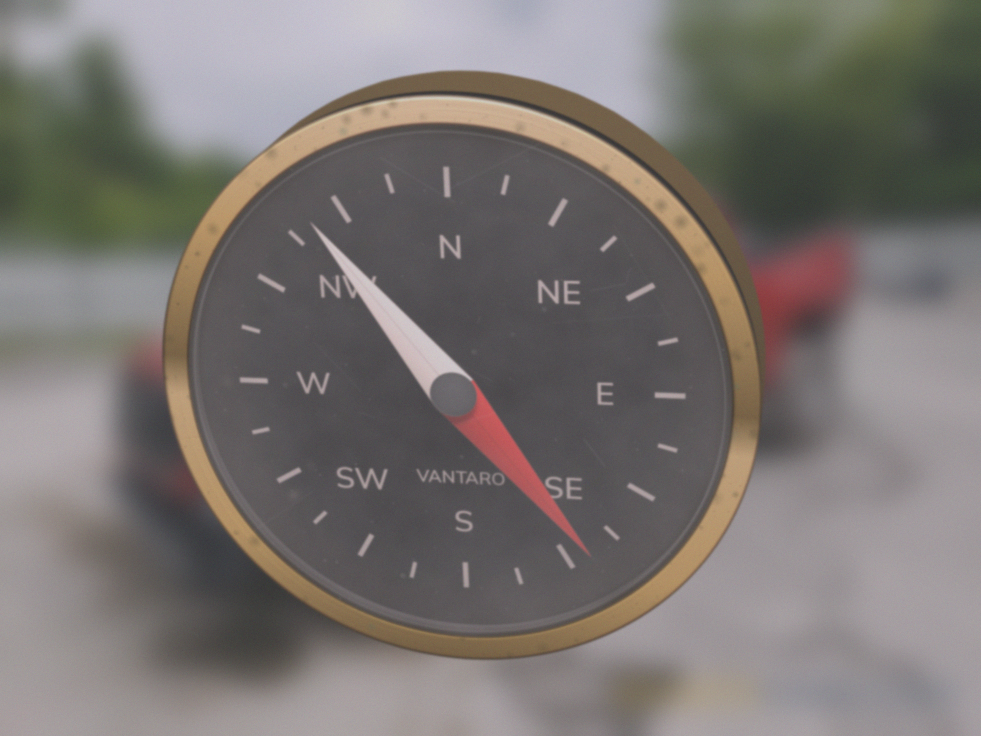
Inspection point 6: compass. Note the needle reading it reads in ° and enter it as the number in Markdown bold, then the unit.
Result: **142.5** °
